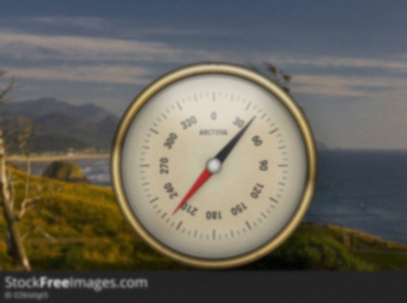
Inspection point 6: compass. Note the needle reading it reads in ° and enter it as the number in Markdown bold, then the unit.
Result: **220** °
